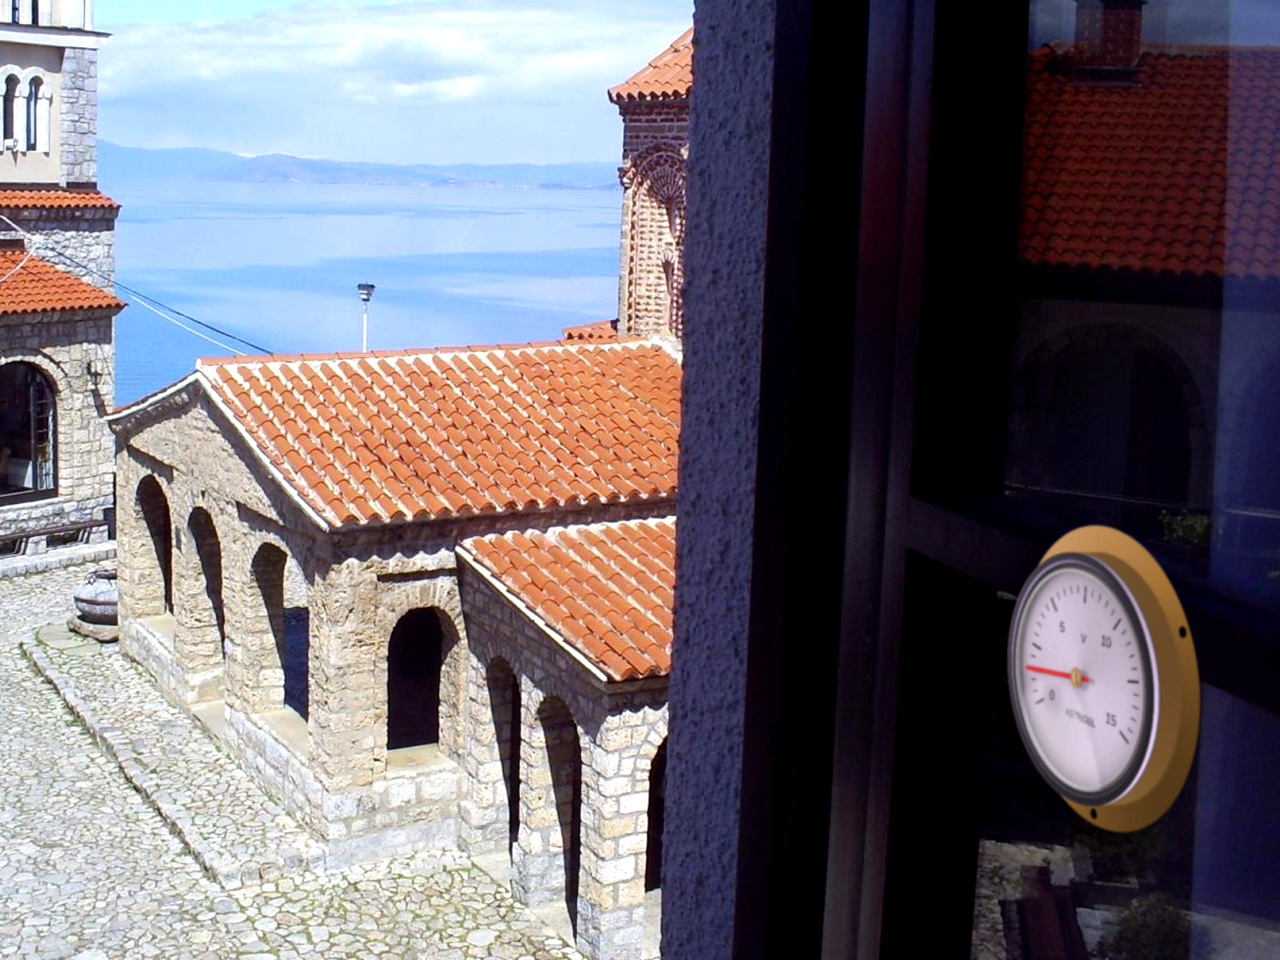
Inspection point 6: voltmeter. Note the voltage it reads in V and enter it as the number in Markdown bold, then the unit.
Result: **1.5** V
